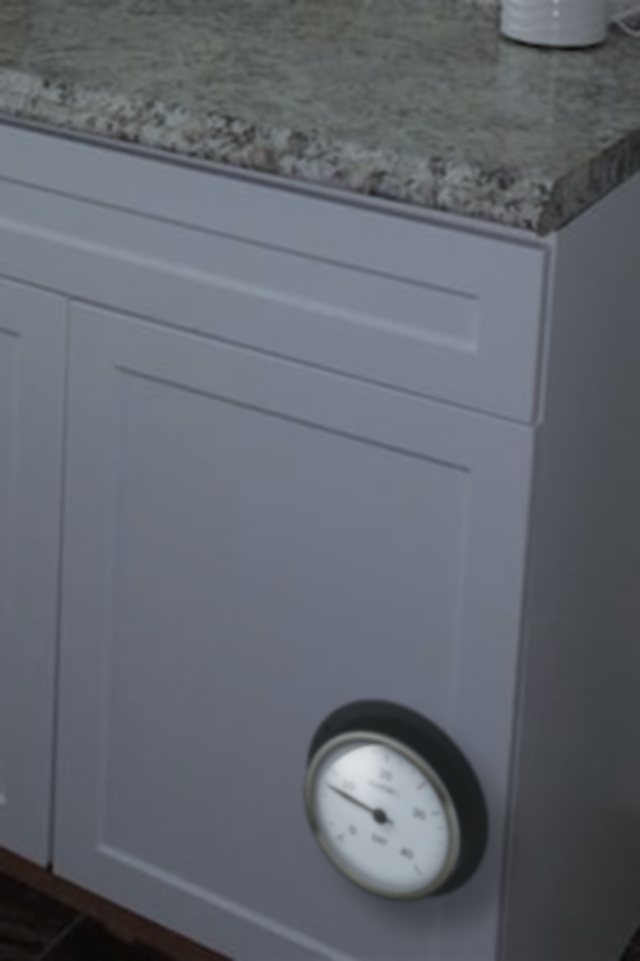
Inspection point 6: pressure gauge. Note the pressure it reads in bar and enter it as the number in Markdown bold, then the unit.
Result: **8** bar
